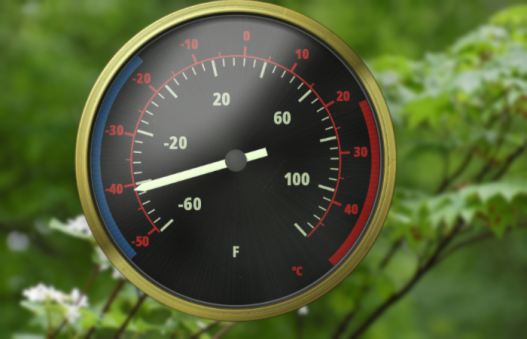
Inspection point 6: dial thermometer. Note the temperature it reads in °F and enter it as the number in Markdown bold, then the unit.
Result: **-42** °F
